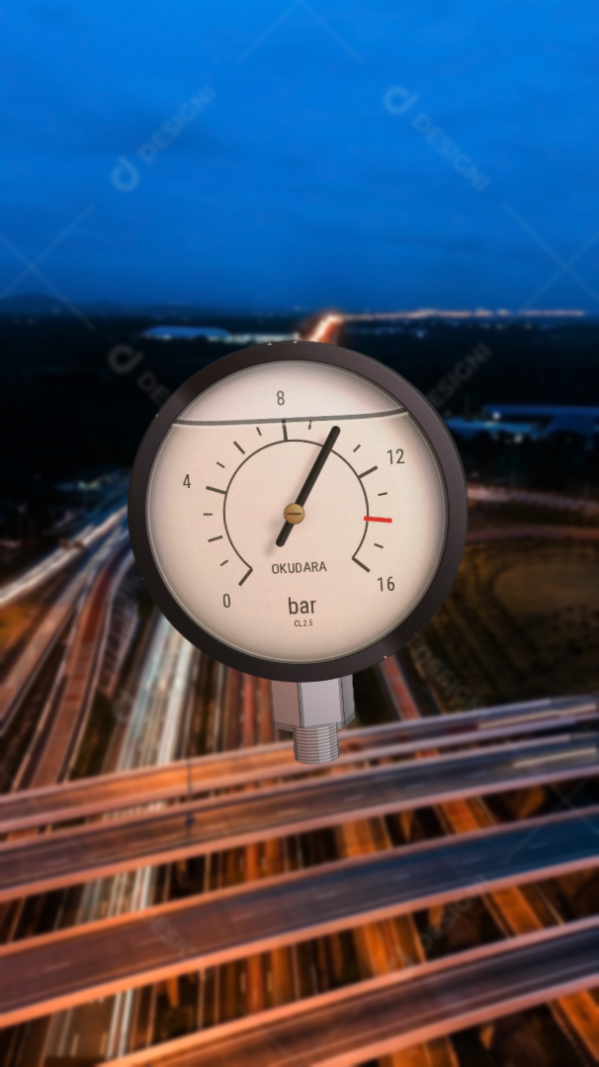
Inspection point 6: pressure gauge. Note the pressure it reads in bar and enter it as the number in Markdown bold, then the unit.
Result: **10** bar
